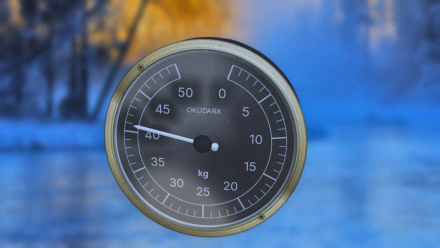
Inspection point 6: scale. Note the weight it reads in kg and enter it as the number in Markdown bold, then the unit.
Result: **41** kg
